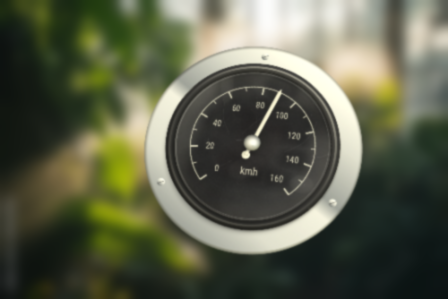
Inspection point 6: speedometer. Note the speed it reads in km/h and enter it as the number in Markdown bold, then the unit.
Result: **90** km/h
